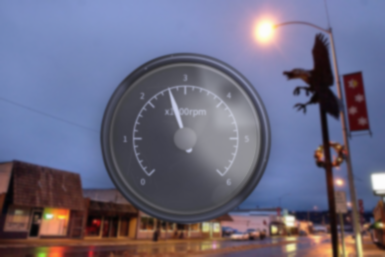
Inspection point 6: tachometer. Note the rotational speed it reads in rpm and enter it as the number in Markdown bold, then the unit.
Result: **2600** rpm
